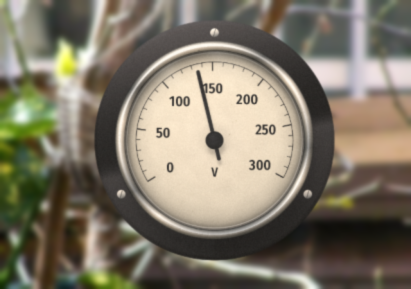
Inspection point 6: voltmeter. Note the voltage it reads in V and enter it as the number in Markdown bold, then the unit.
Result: **135** V
